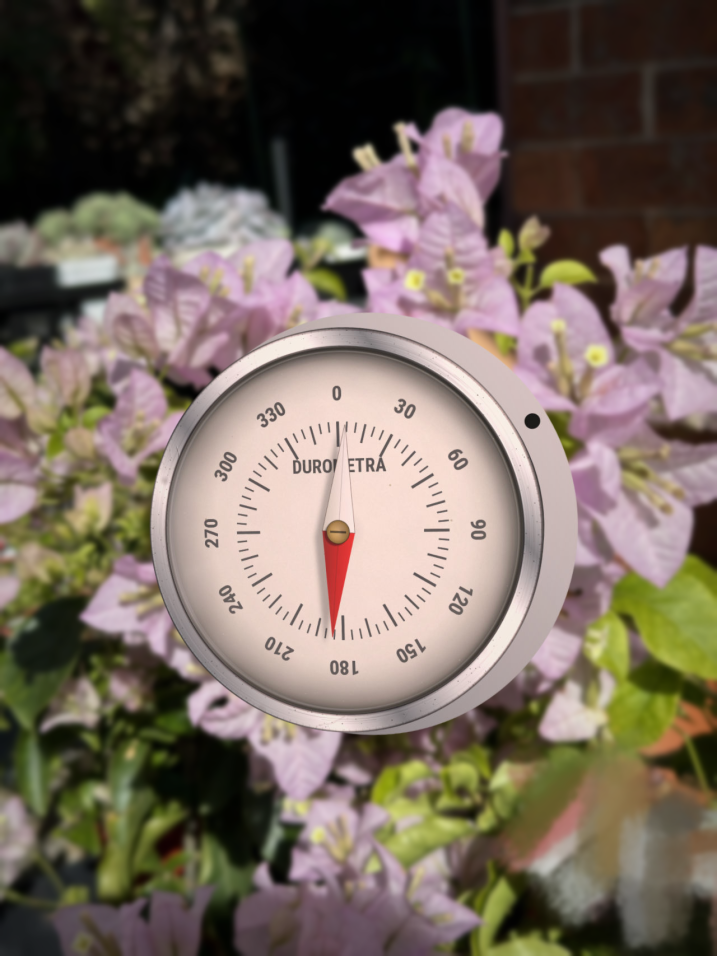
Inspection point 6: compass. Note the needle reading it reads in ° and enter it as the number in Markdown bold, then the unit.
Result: **185** °
